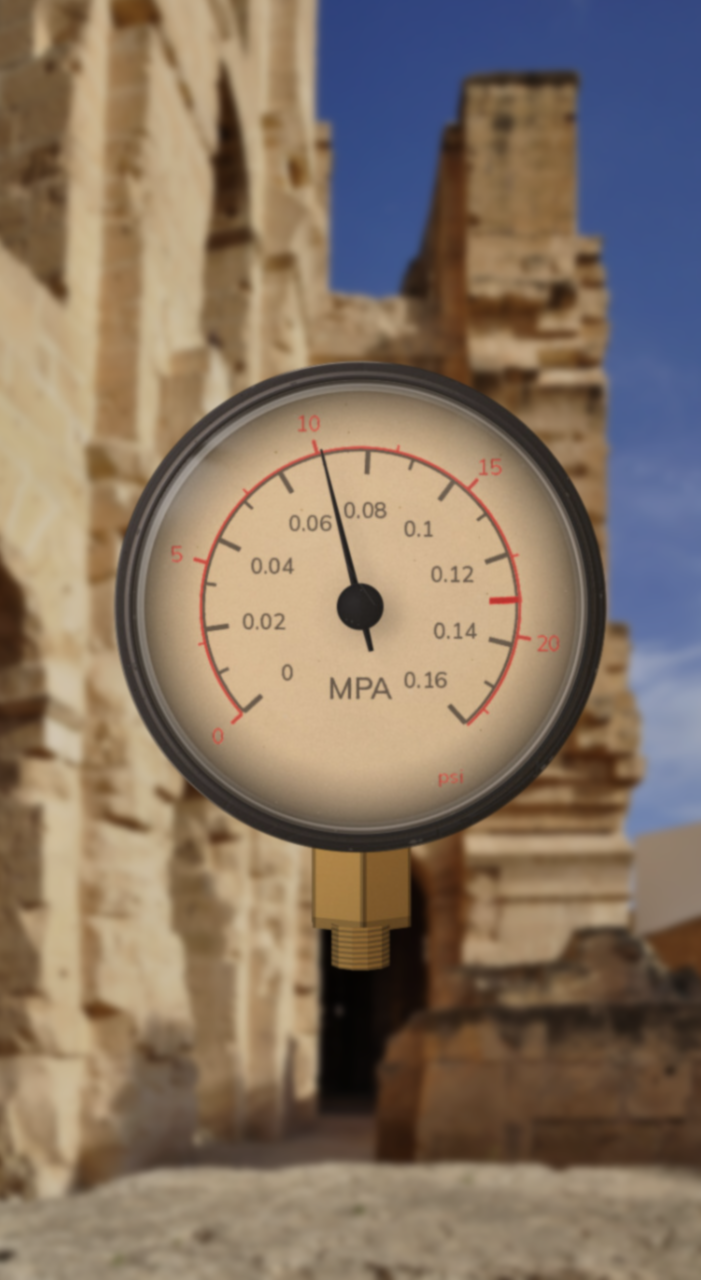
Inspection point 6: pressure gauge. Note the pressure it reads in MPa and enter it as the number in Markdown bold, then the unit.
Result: **0.07** MPa
